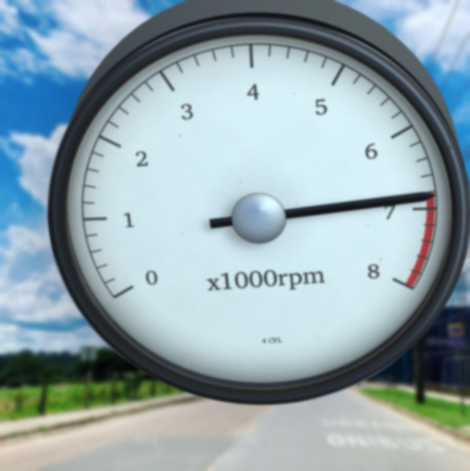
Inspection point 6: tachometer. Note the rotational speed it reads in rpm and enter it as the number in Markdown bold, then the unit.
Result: **6800** rpm
